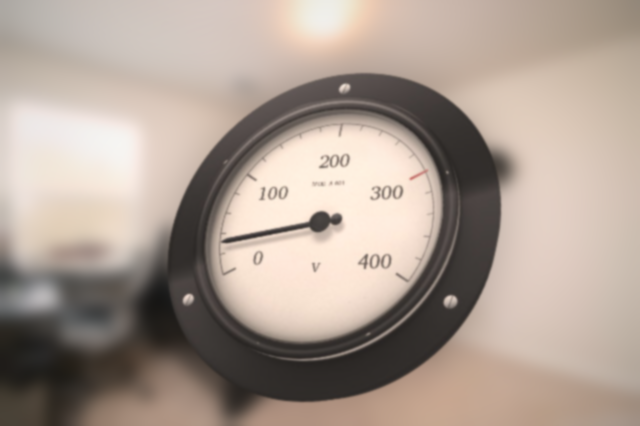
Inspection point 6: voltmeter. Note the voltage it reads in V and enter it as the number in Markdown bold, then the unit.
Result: **30** V
